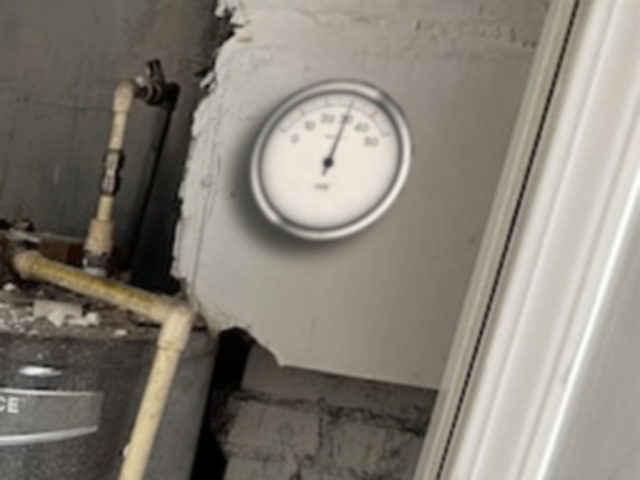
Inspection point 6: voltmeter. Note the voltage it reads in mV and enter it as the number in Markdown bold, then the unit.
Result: **30** mV
